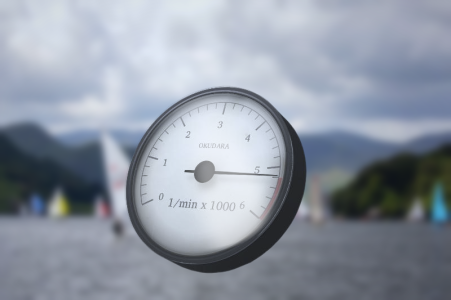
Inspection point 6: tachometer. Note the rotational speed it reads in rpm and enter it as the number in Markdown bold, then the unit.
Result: **5200** rpm
